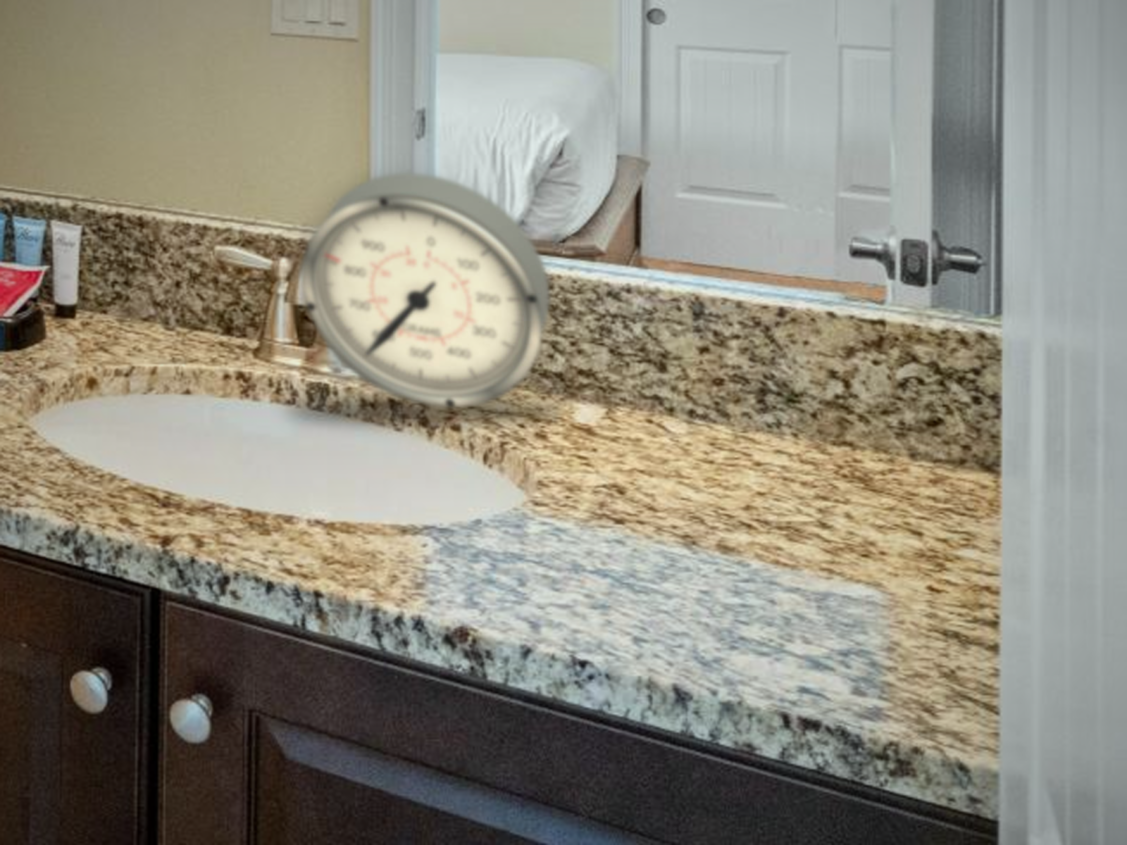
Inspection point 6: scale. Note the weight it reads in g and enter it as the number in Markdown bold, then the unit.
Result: **600** g
